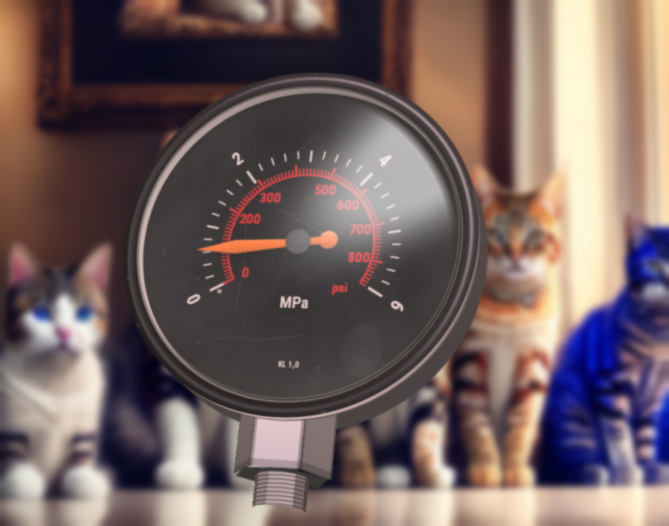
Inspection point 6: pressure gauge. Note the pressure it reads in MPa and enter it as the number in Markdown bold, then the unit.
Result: **0.6** MPa
